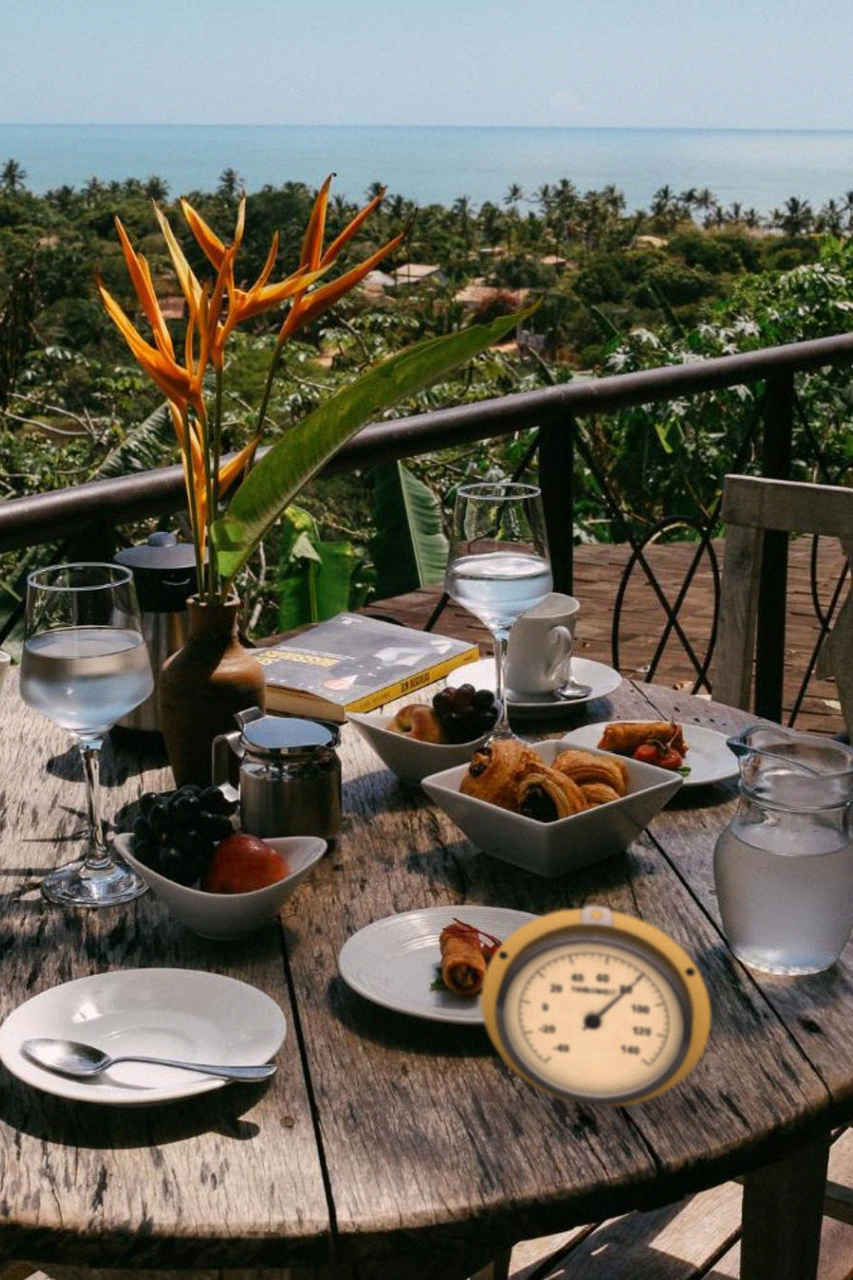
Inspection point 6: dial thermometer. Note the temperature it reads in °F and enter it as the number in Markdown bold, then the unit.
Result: **80** °F
